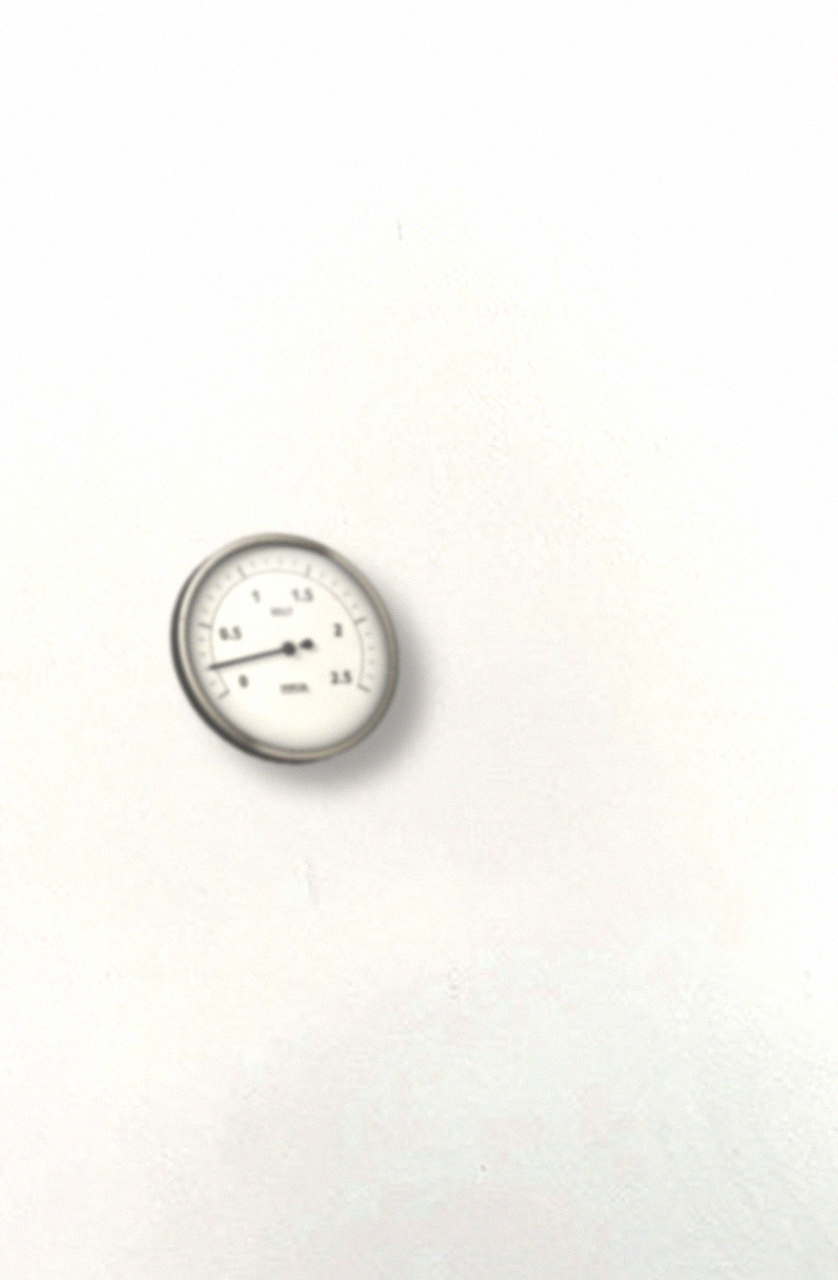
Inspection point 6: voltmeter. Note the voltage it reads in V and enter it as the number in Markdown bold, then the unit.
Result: **0.2** V
